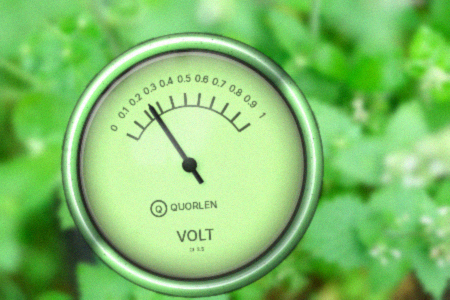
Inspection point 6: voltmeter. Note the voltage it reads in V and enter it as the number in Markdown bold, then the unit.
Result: **0.25** V
